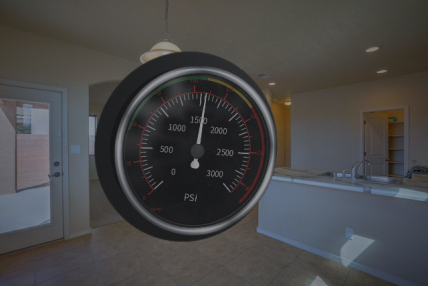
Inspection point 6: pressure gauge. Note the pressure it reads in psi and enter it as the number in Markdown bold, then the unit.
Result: **1550** psi
